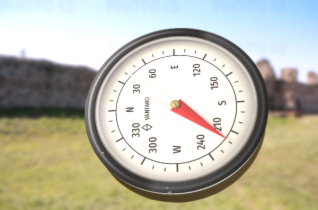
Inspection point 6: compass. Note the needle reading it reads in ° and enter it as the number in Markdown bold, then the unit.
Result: **220** °
